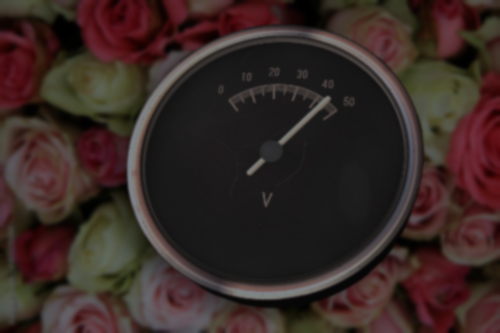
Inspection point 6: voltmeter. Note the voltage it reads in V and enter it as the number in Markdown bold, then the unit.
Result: **45** V
